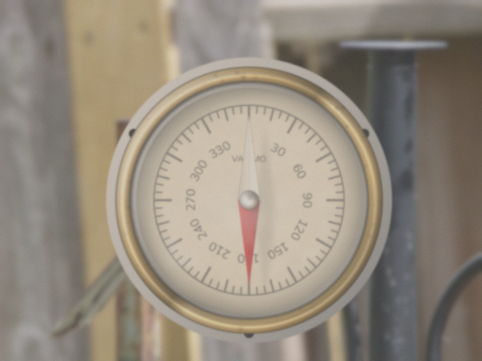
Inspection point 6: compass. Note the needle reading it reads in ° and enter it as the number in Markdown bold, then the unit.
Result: **180** °
